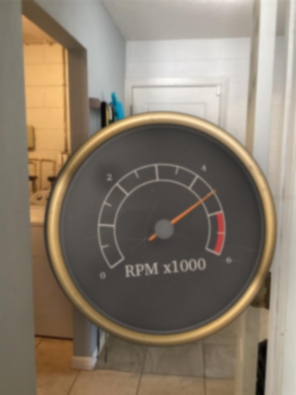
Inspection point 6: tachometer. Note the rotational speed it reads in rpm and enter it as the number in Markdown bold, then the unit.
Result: **4500** rpm
